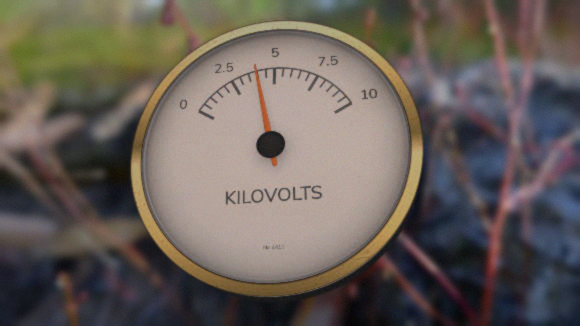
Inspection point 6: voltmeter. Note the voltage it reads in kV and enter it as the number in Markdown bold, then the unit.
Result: **4** kV
